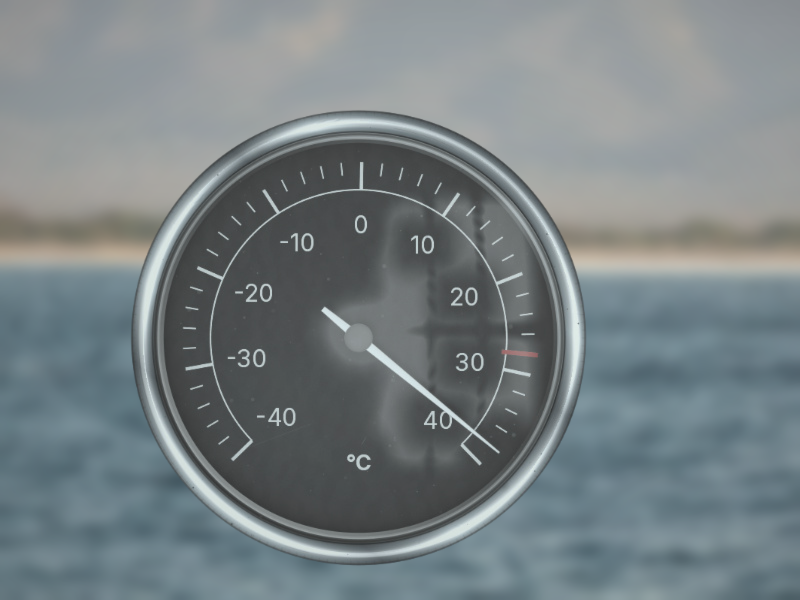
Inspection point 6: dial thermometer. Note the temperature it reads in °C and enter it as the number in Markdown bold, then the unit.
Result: **38** °C
